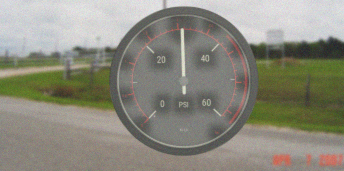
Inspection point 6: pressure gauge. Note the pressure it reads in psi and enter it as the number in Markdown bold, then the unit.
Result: **30** psi
